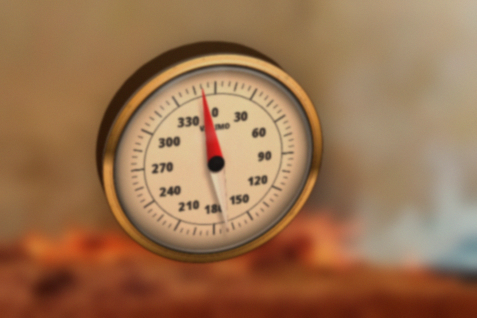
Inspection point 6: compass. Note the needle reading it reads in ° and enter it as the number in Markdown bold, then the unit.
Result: **350** °
